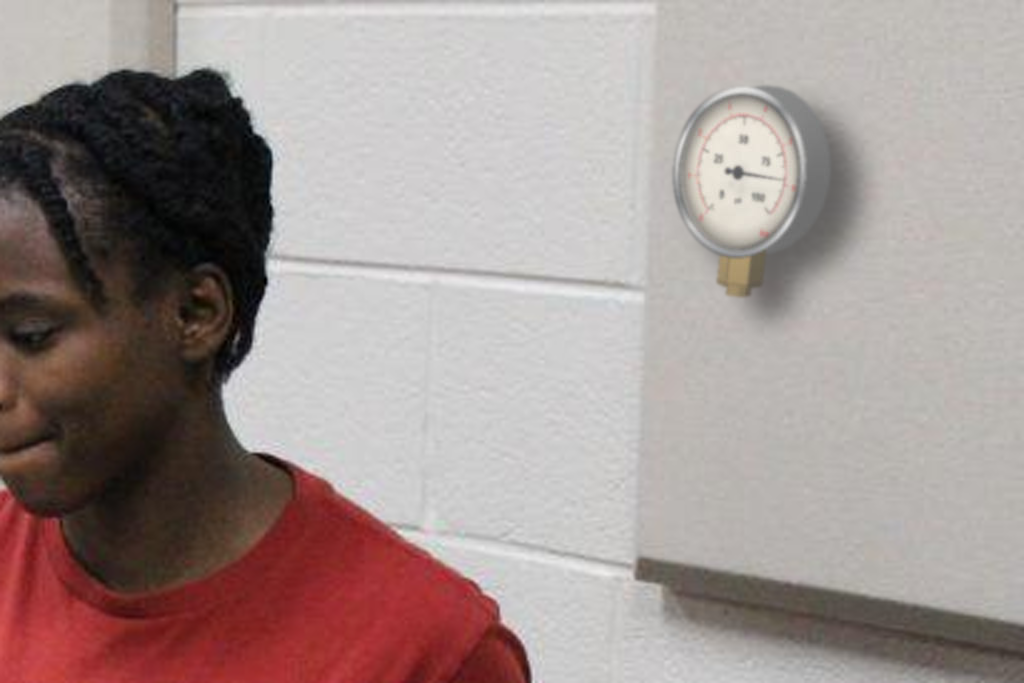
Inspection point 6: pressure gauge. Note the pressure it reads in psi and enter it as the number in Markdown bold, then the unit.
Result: **85** psi
